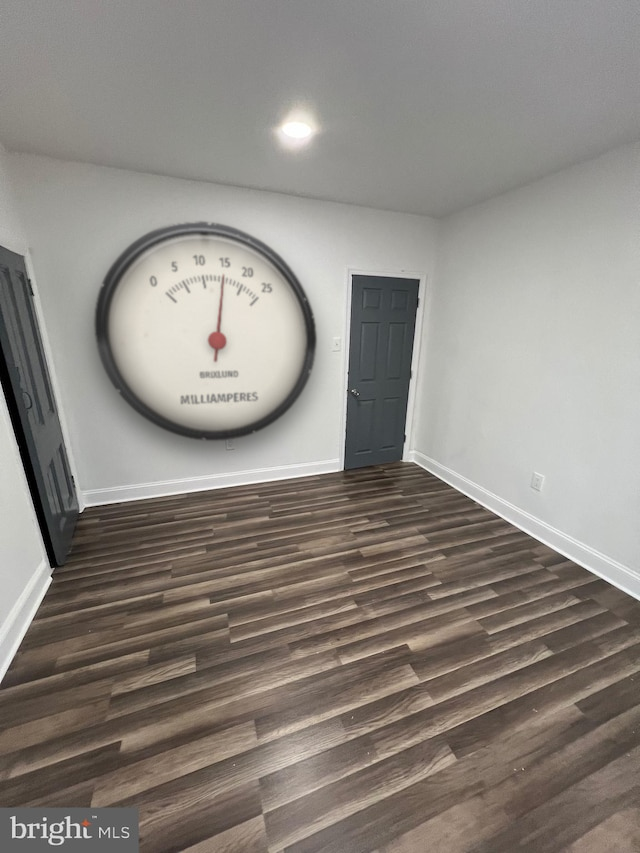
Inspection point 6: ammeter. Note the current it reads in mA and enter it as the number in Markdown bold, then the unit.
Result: **15** mA
